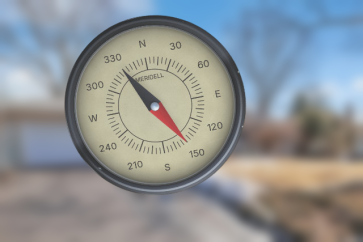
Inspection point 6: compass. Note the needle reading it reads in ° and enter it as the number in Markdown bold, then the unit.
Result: **150** °
